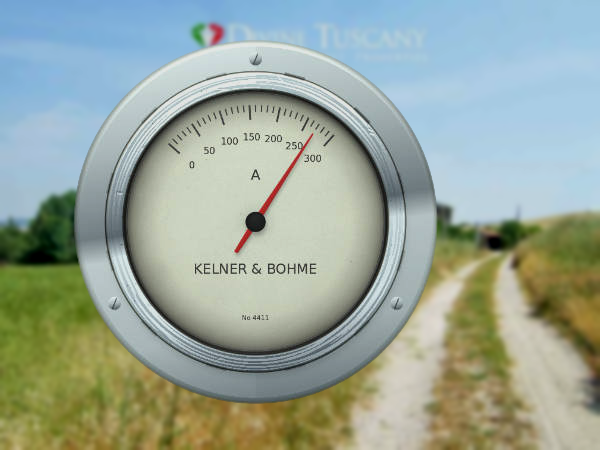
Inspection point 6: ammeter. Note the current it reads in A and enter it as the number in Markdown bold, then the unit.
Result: **270** A
